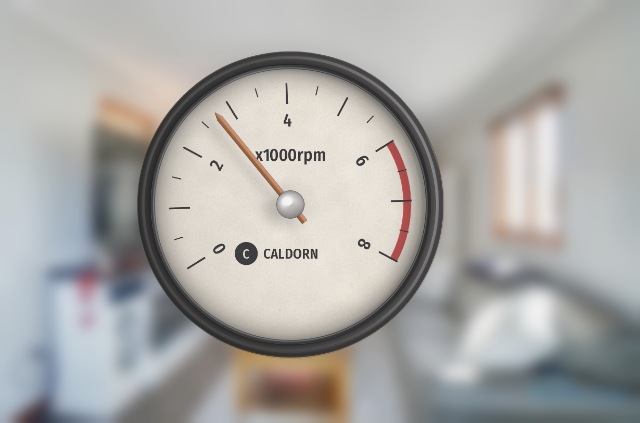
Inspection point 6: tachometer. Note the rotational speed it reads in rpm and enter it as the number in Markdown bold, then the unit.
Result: **2750** rpm
